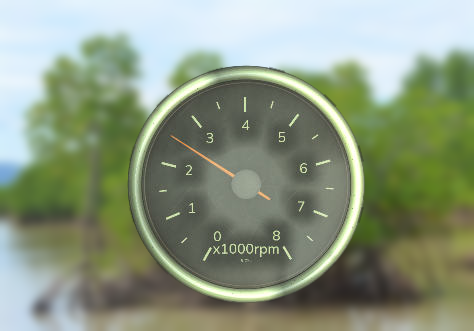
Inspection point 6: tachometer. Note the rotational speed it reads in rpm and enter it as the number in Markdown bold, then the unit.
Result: **2500** rpm
